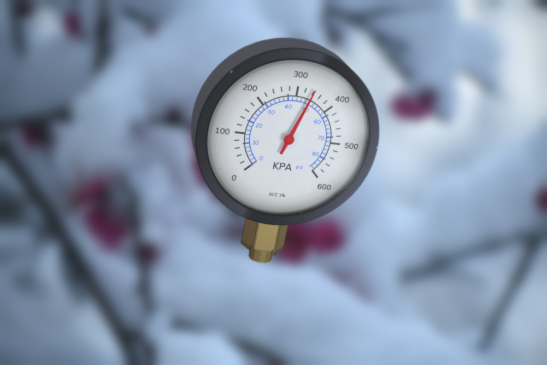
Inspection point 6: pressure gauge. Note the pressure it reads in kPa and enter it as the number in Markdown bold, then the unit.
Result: **340** kPa
